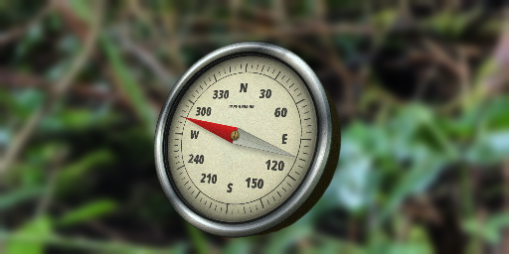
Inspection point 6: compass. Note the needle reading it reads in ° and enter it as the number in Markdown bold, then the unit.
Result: **285** °
